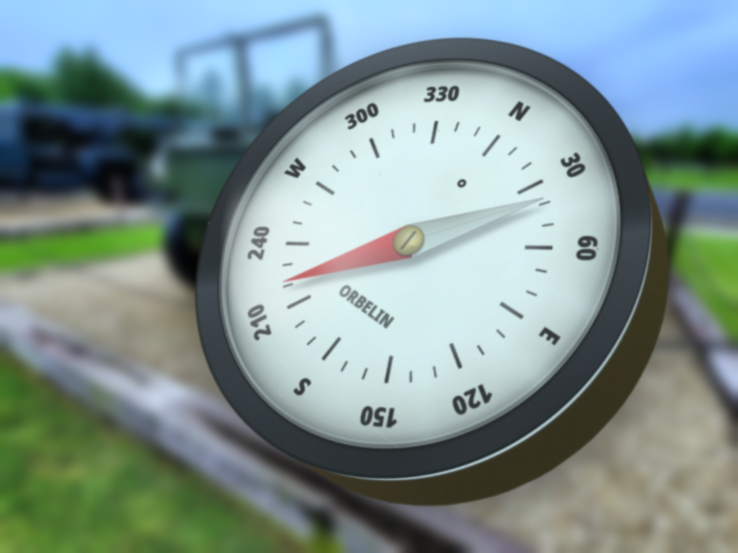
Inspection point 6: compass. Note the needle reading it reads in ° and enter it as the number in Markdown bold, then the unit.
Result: **220** °
